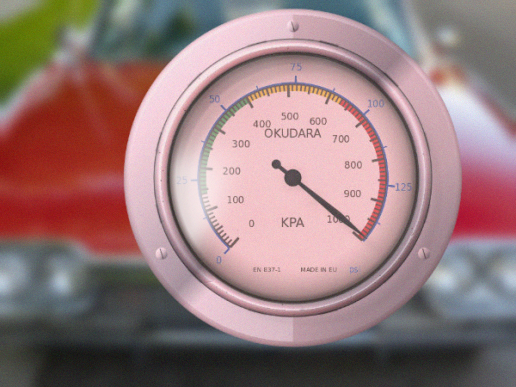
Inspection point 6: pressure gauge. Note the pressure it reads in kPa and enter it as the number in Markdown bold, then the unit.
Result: **990** kPa
